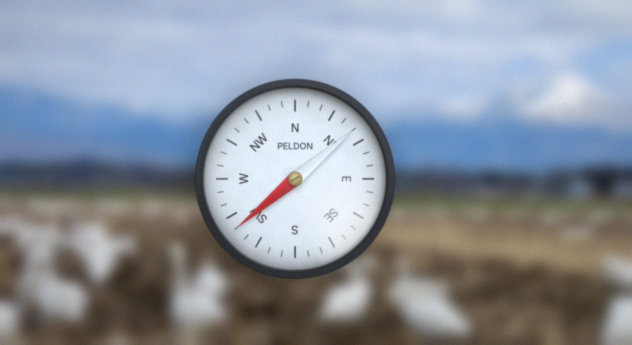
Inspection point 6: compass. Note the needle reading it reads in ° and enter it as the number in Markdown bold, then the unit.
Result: **230** °
